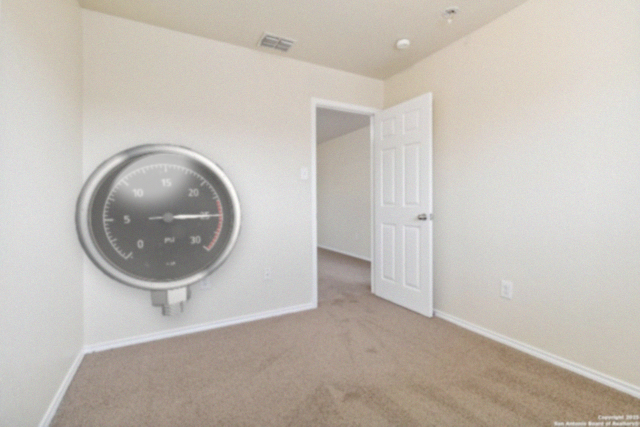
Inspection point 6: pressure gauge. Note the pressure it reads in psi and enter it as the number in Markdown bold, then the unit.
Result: **25** psi
